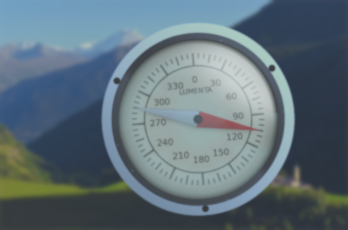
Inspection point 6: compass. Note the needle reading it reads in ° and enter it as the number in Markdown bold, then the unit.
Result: **105** °
